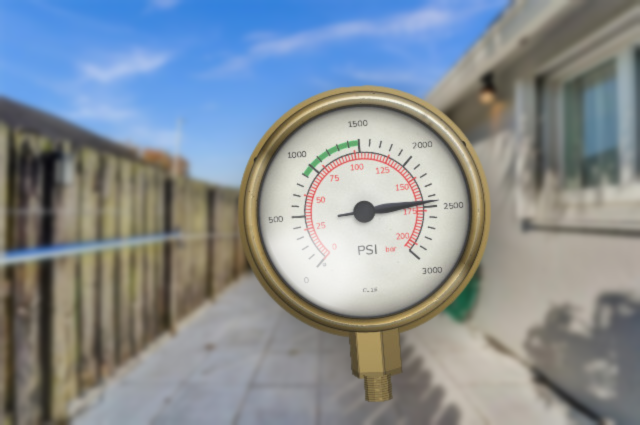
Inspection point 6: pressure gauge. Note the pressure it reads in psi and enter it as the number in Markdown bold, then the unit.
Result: **2450** psi
